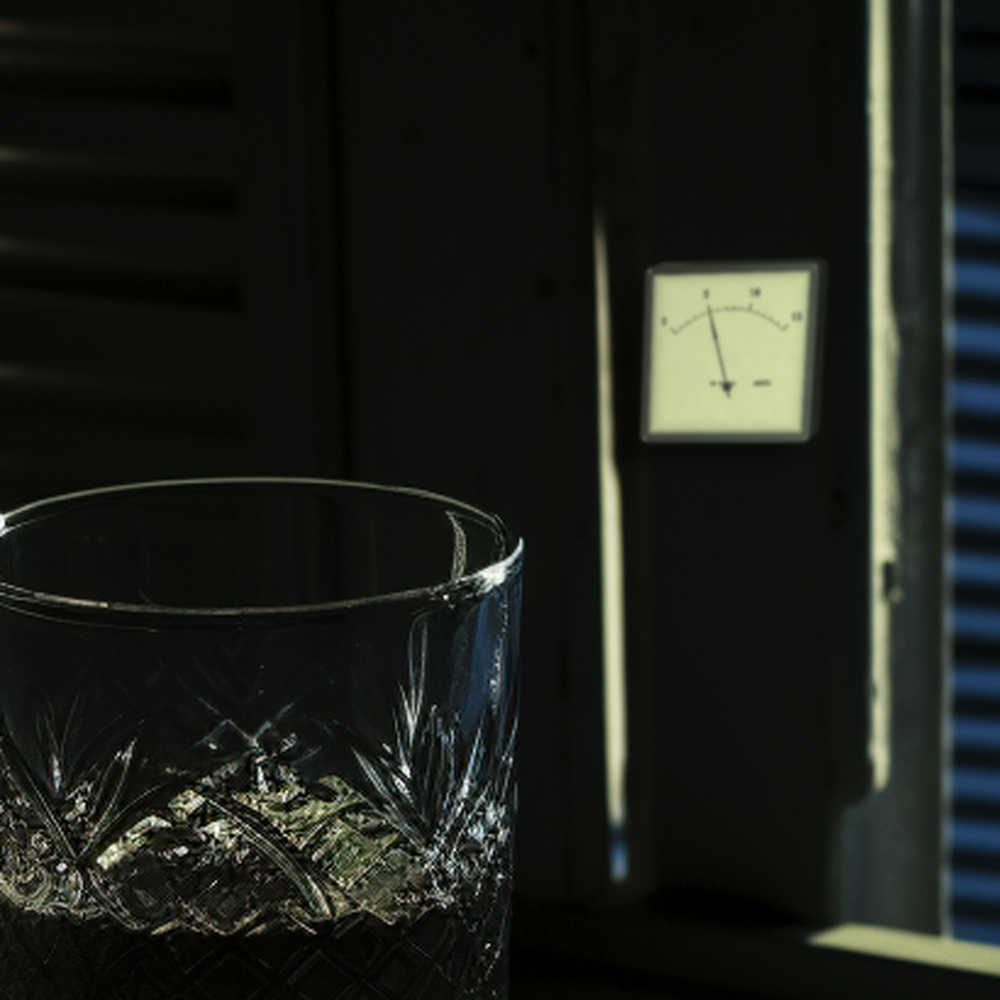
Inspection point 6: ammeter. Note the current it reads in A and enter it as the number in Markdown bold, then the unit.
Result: **5** A
